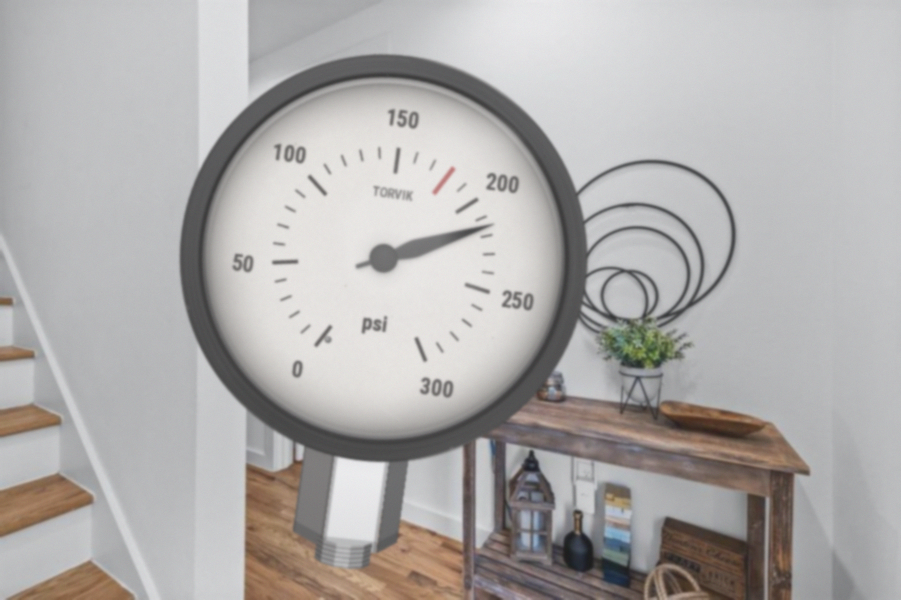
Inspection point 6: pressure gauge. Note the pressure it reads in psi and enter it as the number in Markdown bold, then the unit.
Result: **215** psi
